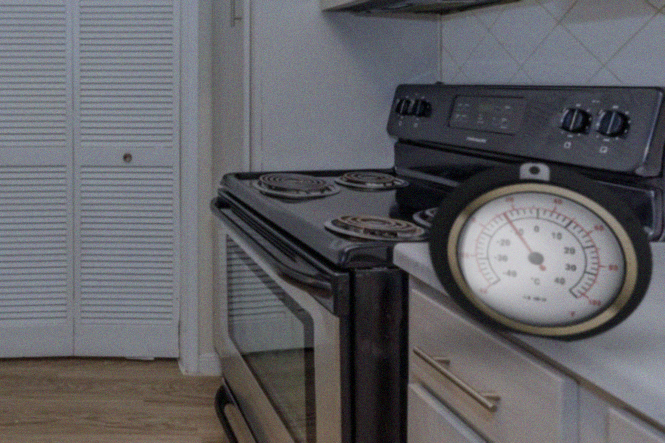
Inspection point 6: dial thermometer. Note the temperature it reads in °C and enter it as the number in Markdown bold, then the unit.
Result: **-10** °C
